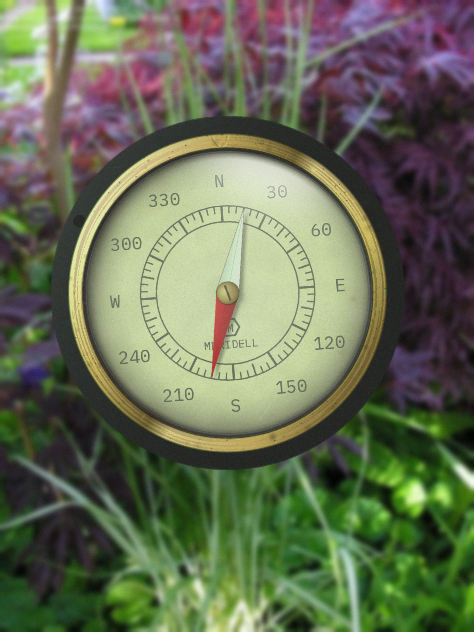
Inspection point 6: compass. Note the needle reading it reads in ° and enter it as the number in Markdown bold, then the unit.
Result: **195** °
